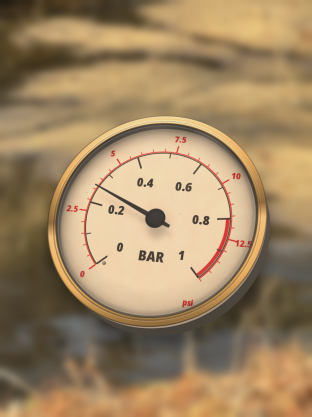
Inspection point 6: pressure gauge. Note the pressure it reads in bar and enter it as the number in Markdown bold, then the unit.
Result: **0.25** bar
